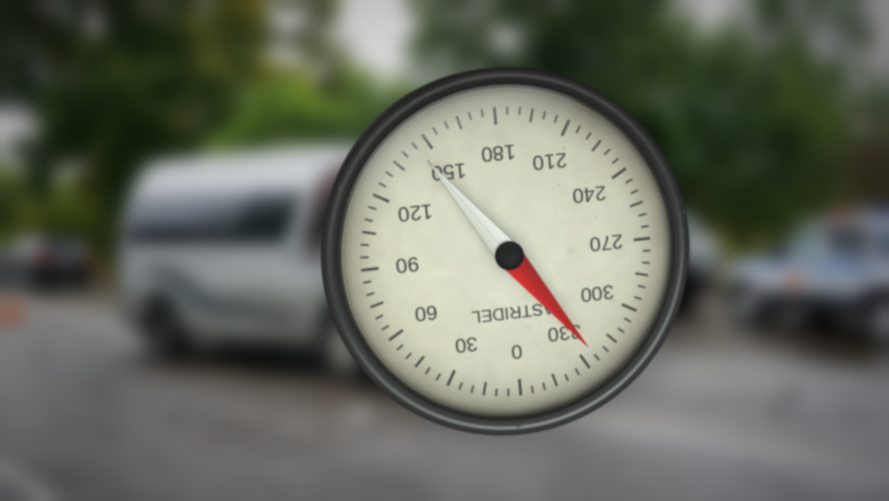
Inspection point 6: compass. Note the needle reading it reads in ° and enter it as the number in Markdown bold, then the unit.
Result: **325** °
